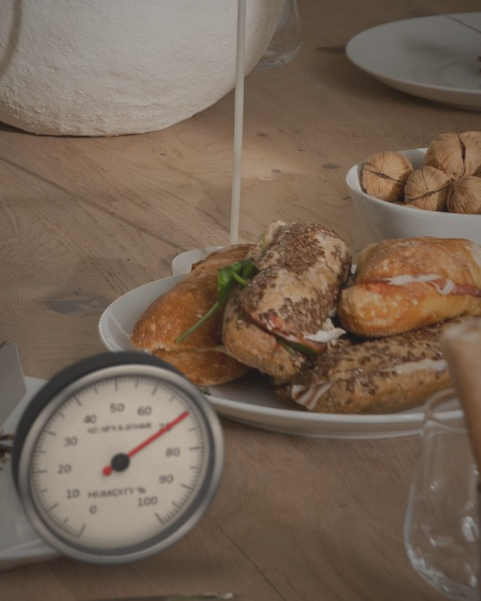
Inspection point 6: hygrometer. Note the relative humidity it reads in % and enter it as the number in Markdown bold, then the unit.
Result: **70** %
